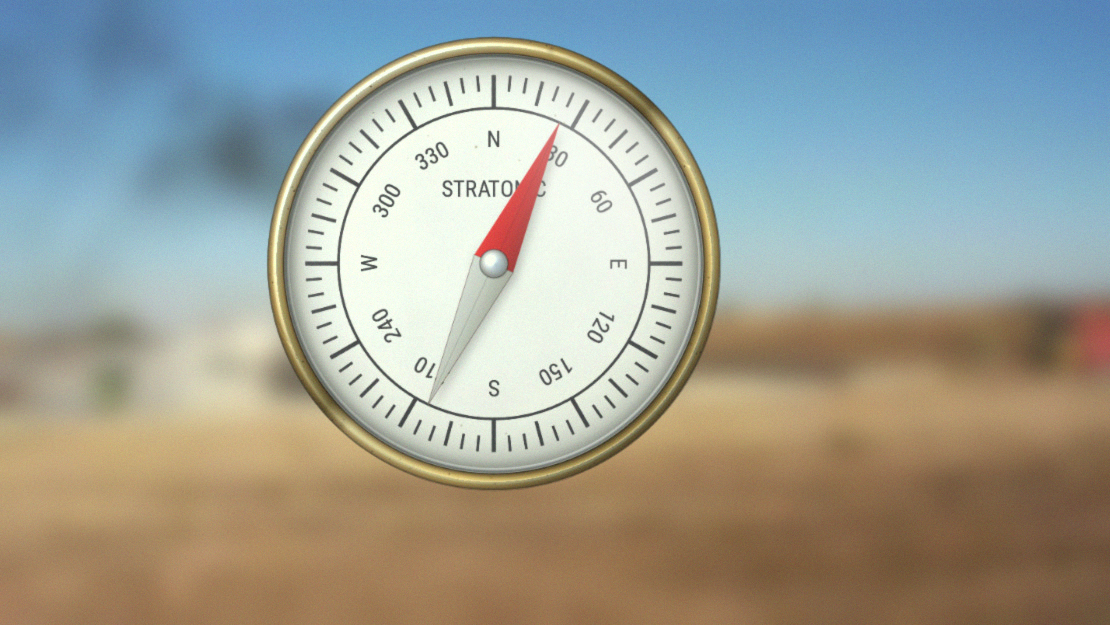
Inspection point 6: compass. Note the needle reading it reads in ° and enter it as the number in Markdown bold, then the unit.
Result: **25** °
